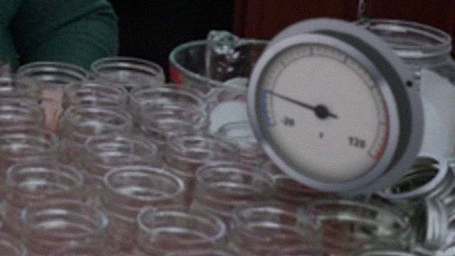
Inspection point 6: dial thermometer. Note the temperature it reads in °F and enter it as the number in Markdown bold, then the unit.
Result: **0** °F
